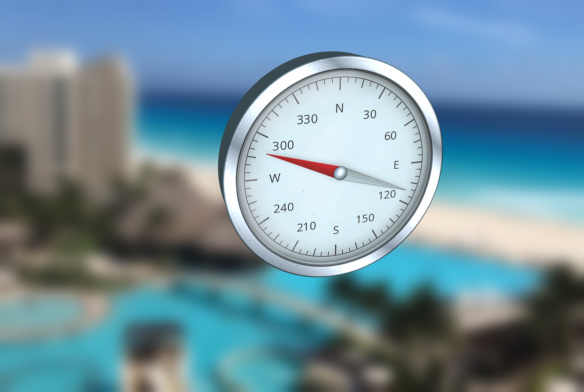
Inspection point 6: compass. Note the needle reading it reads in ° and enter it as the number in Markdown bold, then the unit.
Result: **290** °
